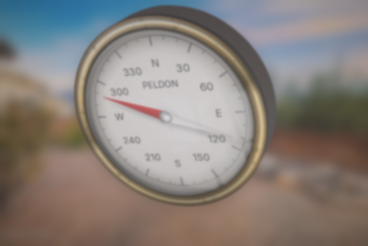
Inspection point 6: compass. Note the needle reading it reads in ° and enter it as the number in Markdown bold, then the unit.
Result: **290** °
